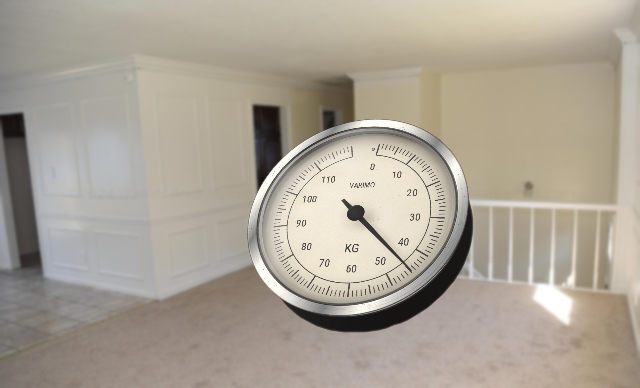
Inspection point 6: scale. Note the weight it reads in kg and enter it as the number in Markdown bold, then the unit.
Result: **45** kg
